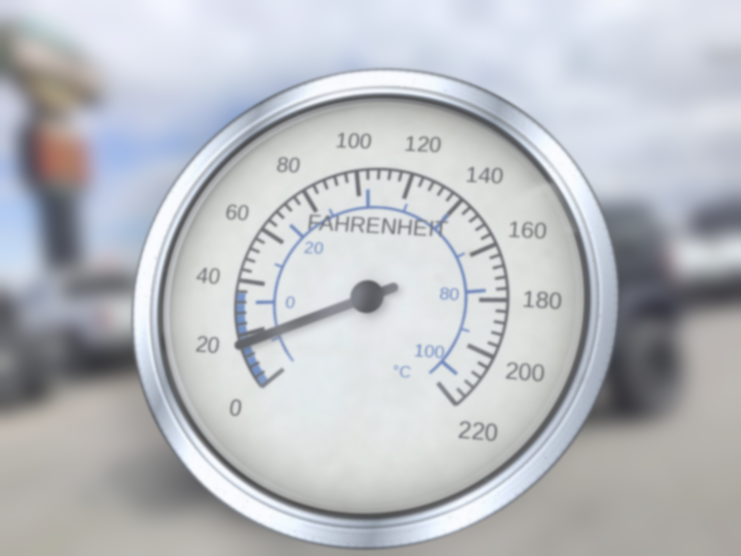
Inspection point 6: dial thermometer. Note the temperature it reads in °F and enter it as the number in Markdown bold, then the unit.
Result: **16** °F
